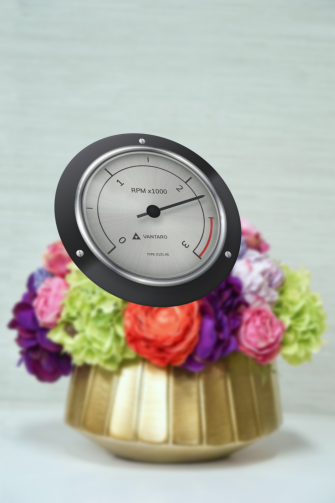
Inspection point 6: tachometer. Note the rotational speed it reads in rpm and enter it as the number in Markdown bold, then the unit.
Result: **2250** rpm
